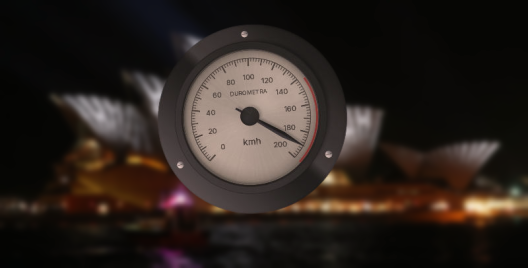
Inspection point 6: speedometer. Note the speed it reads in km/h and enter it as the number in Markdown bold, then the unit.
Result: **190** km/h
